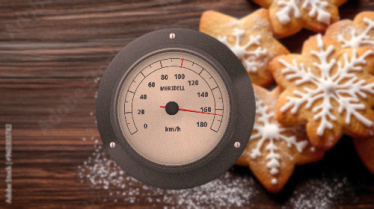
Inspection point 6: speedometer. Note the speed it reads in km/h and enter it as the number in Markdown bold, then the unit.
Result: **165** km/h
